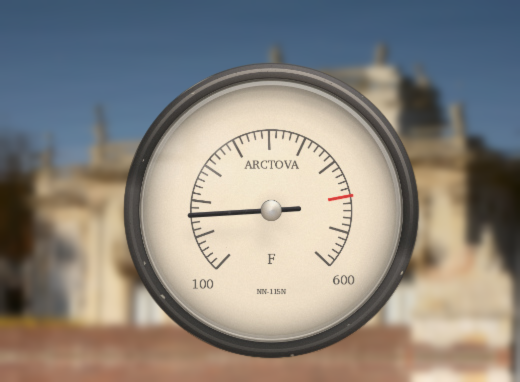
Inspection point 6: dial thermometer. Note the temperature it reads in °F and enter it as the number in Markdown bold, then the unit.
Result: **180** °F
